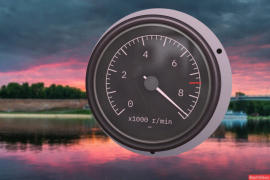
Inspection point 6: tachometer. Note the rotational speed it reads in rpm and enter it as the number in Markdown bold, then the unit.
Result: **8800** rpm
